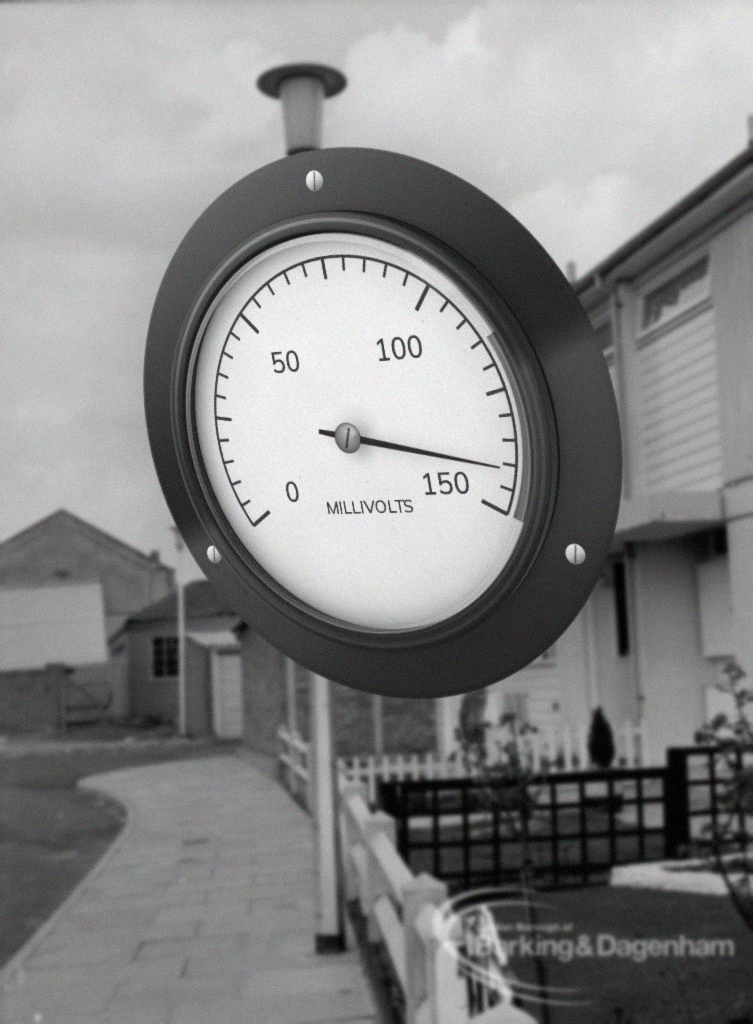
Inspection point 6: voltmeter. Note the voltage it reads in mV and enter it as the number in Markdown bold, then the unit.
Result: **140** mV
